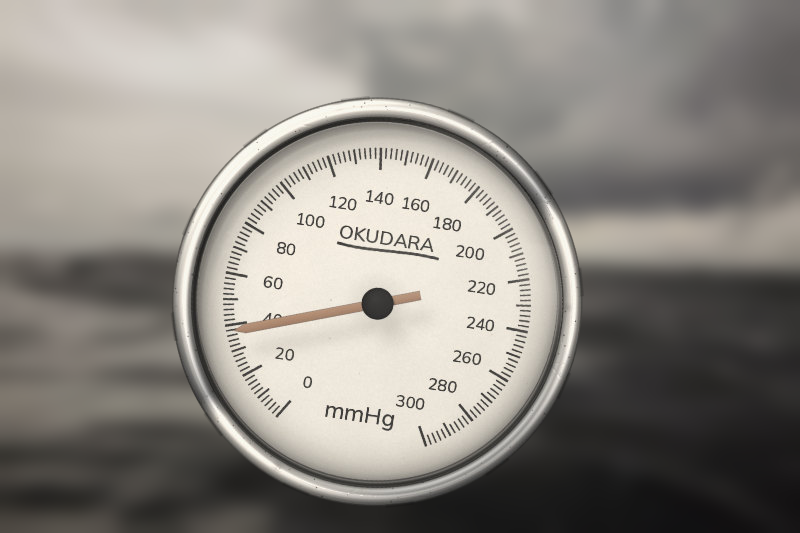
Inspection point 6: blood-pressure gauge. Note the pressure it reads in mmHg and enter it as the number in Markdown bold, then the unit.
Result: **38** mmHg
